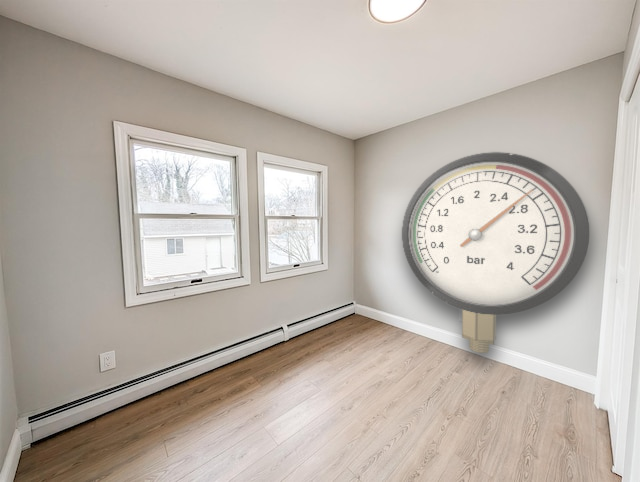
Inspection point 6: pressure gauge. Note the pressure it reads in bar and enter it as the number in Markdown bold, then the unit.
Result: **2.7** bar
